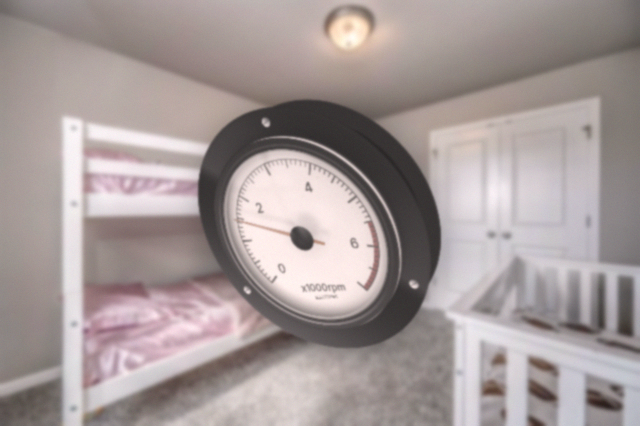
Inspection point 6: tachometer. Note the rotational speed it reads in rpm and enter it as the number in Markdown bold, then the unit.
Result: **1500** rpm
